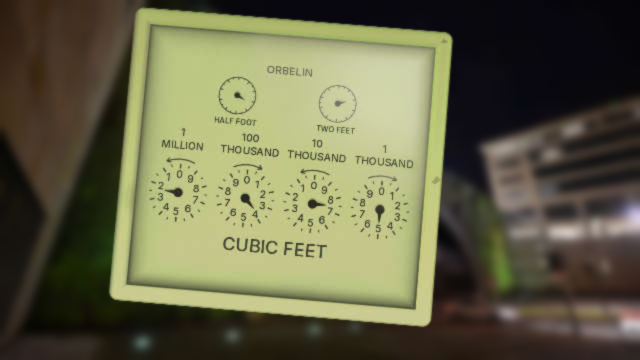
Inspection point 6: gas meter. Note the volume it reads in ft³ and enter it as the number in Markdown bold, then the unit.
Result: **237500** ft³
